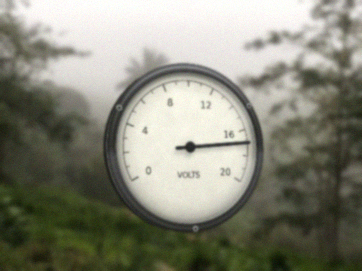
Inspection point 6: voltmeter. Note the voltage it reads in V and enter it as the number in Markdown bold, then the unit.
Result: **17** V
